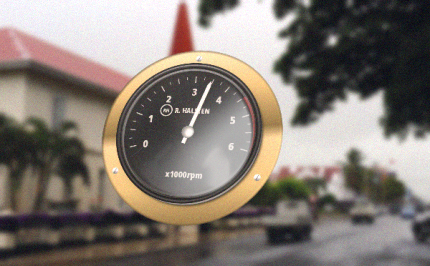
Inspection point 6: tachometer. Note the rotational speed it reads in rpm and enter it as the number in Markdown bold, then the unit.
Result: **3500** rpm
